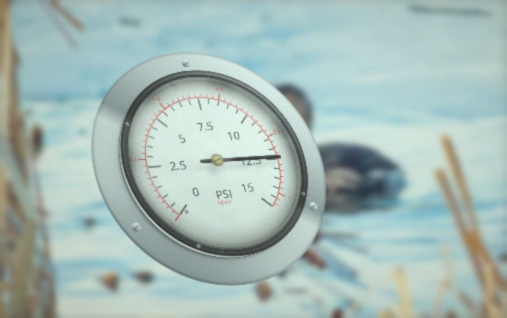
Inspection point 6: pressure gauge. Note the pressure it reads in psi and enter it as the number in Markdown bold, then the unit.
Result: **12.5** psi
